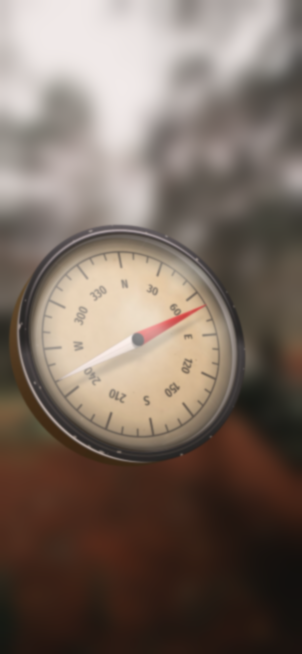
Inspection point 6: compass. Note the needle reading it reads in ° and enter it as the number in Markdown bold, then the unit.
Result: **70** °
